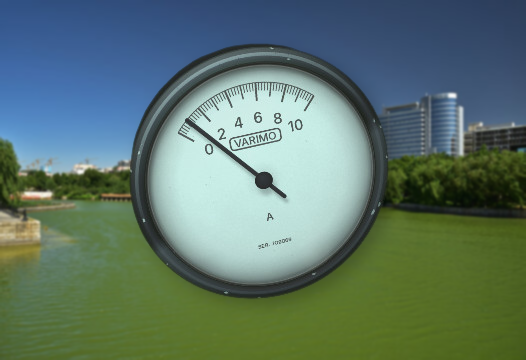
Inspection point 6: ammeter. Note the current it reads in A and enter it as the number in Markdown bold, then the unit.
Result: **1** A
